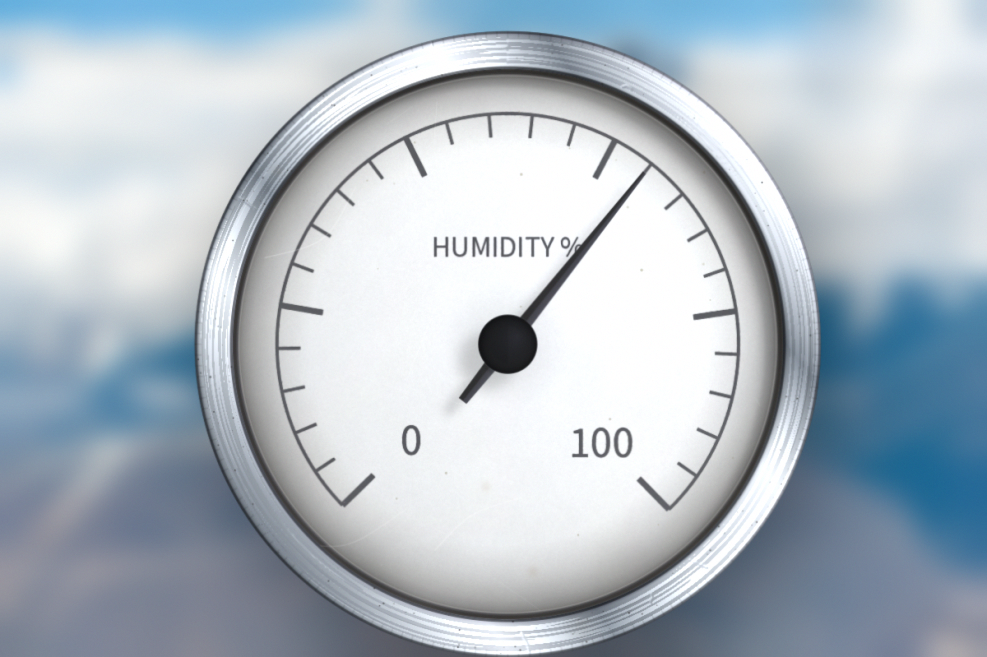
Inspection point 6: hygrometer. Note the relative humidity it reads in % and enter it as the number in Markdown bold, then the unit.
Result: **64** %
